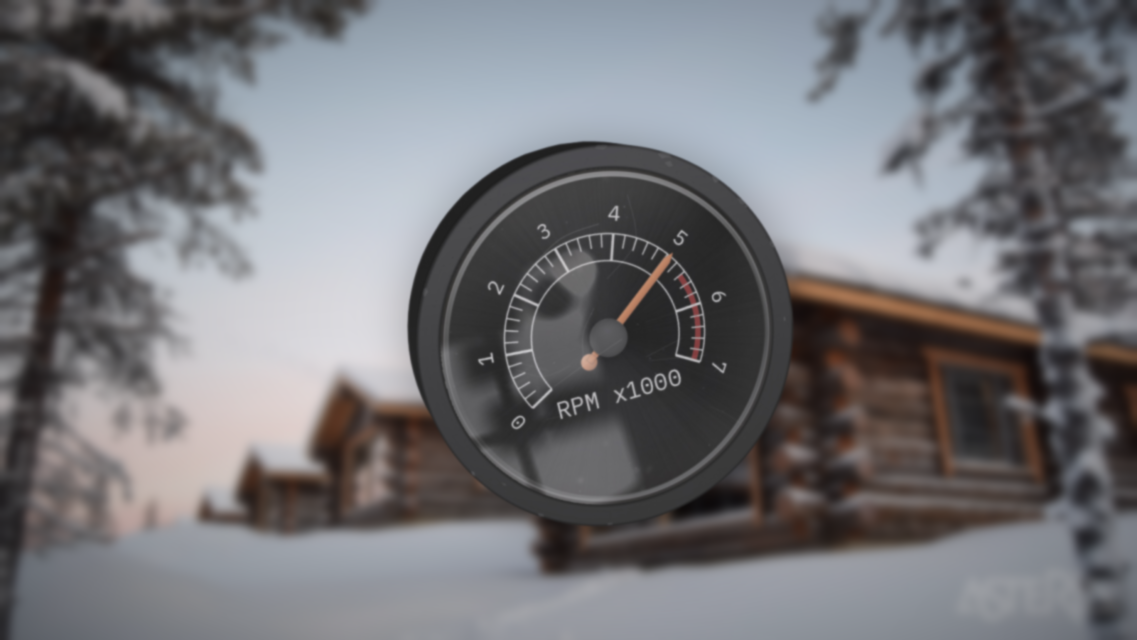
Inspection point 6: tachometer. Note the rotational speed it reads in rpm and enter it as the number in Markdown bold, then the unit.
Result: **5000** rpm
